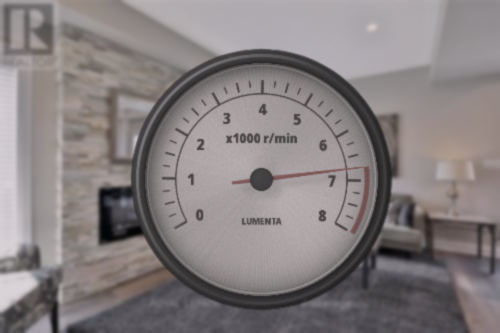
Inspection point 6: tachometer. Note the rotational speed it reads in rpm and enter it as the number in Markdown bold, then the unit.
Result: **6750** rpm
